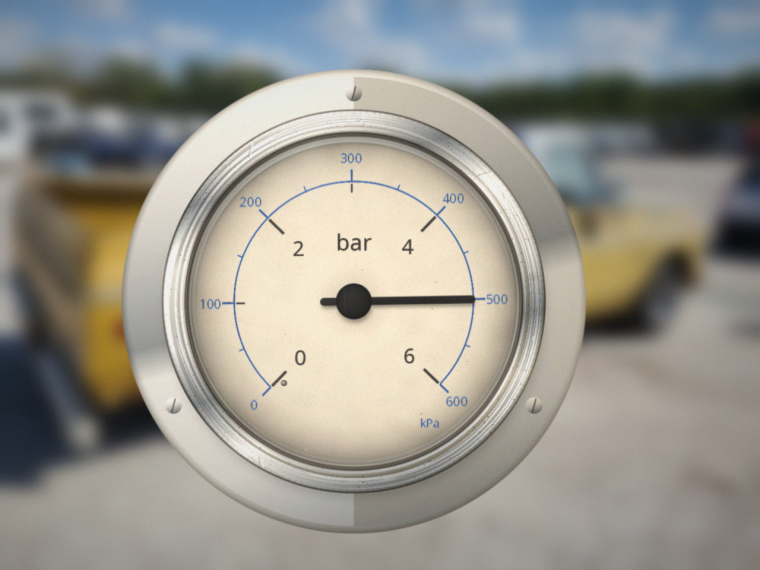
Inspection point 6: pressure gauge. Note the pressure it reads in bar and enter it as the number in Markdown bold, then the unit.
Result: **5** bar
